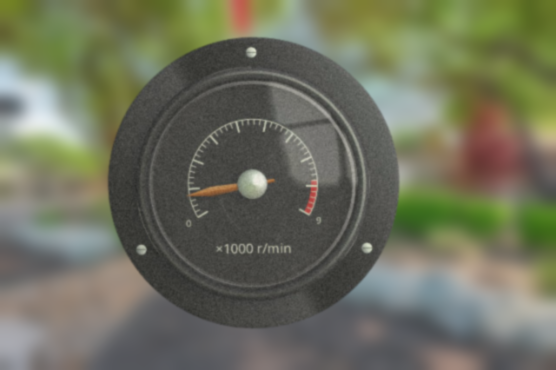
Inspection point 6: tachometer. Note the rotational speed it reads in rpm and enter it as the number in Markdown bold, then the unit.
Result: **800** rpm
